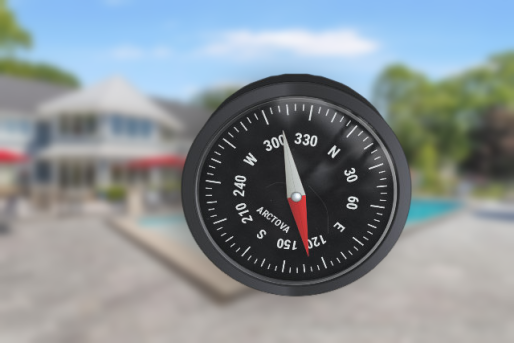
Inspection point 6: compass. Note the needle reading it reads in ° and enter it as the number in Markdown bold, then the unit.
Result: **130** °
